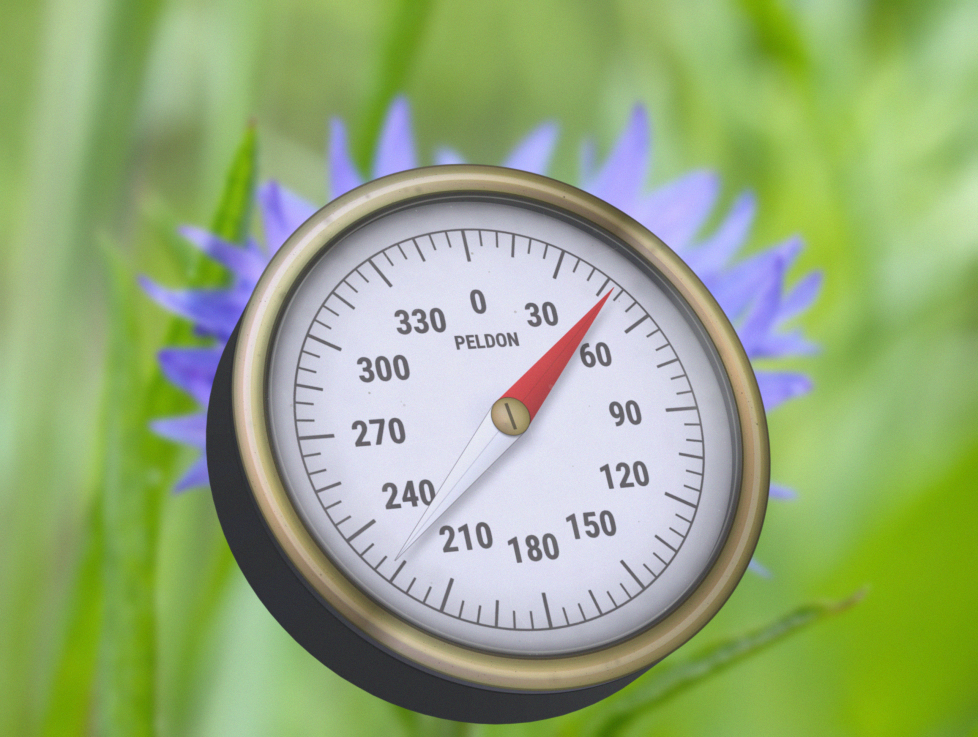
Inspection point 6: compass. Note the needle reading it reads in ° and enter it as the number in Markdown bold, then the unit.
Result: **47.5** °
